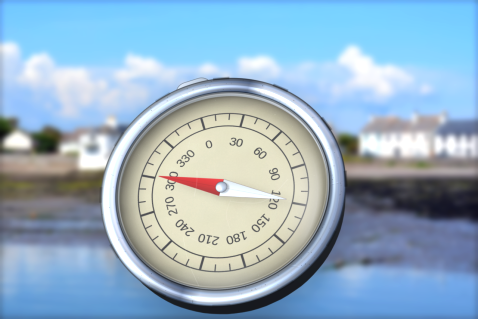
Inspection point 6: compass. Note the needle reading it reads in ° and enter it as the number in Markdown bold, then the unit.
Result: **300** °
